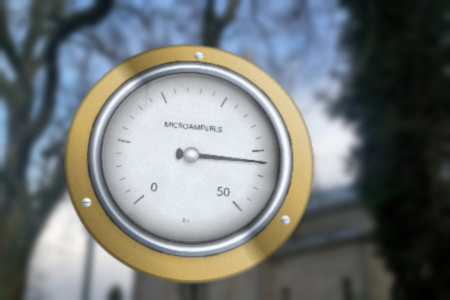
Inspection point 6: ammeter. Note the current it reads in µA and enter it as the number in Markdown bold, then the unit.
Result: **42** µA
